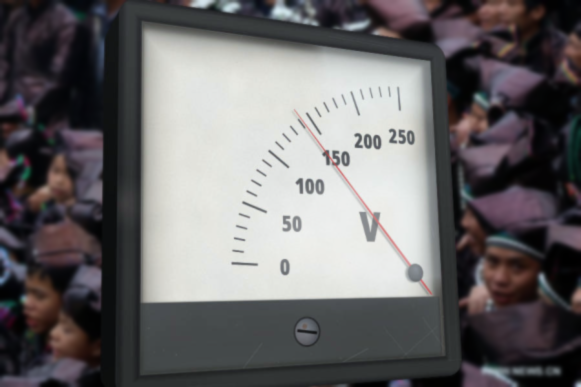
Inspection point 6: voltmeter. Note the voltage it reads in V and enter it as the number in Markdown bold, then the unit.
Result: **140** V
